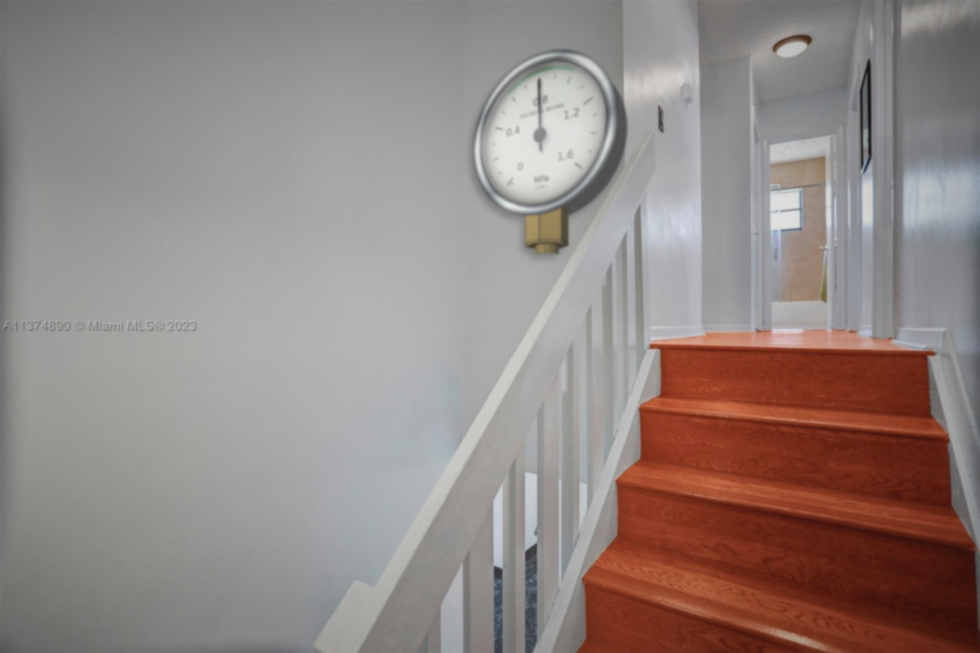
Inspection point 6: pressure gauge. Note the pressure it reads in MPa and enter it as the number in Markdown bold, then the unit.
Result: **0.8** MPa
